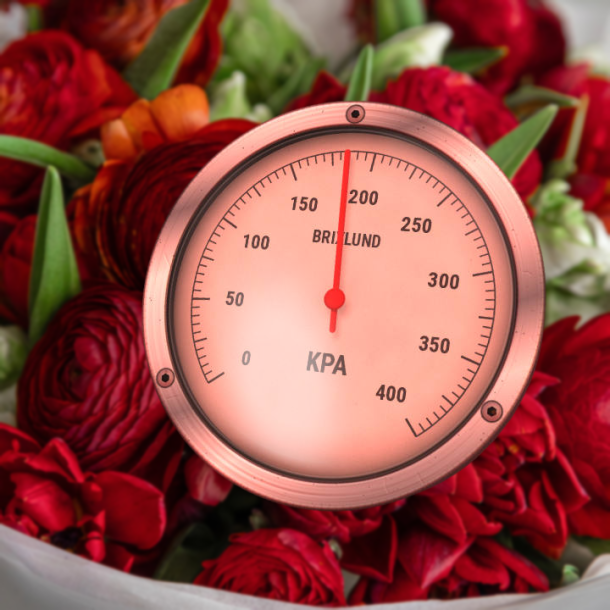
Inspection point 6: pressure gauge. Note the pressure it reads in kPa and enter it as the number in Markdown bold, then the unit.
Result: **185** kPa
